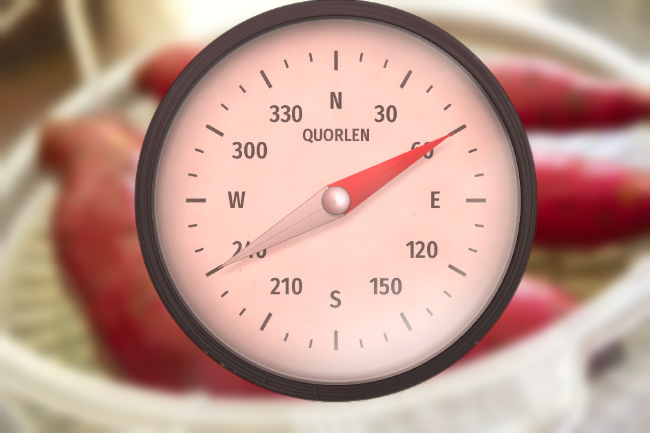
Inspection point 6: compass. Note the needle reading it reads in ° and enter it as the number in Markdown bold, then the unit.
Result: **60** °
